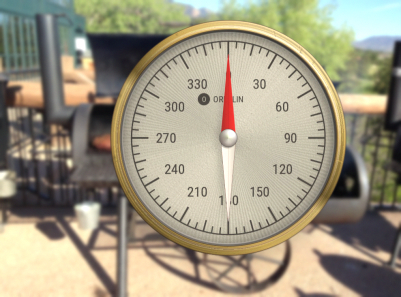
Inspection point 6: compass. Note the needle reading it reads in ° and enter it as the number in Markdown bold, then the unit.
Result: **0** °
